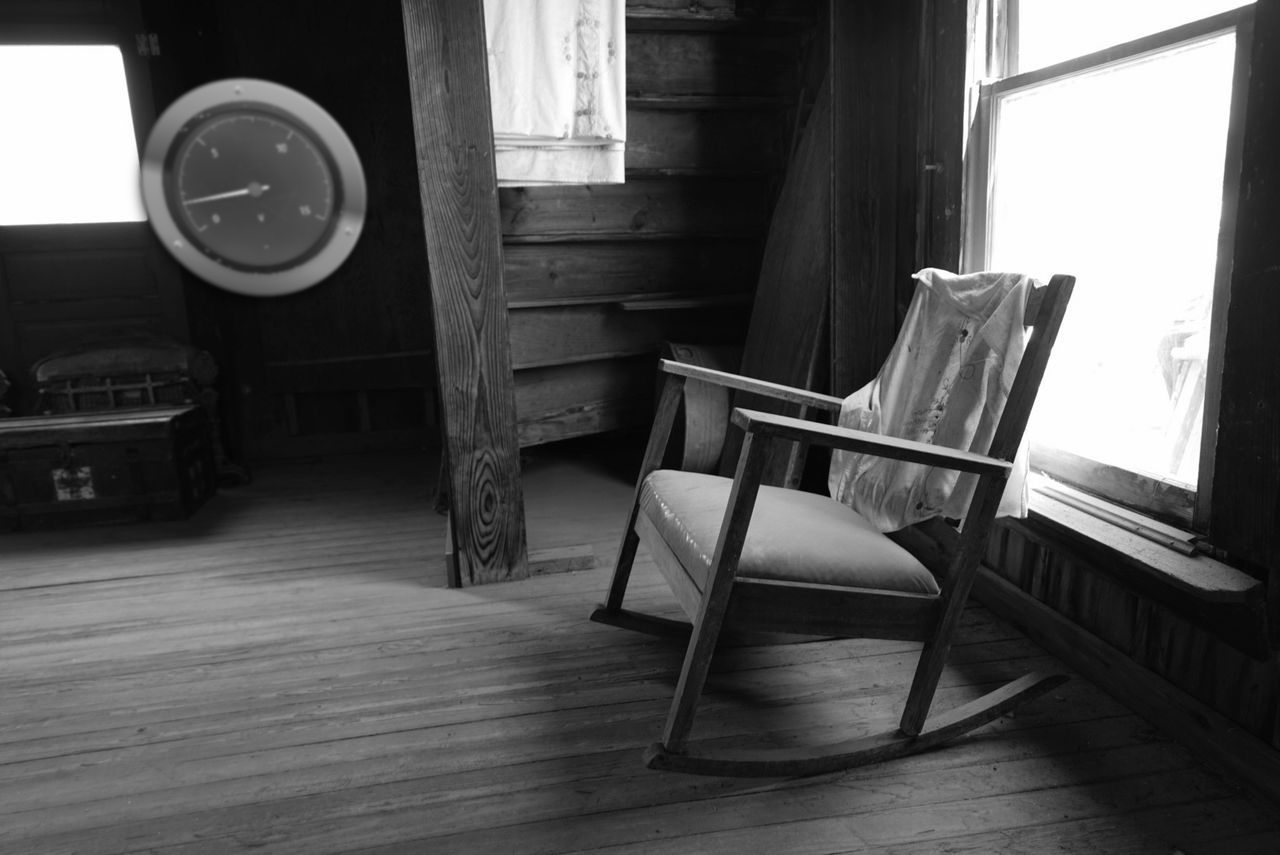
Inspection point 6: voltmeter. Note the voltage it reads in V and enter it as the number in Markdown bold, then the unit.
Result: **1.5** V
